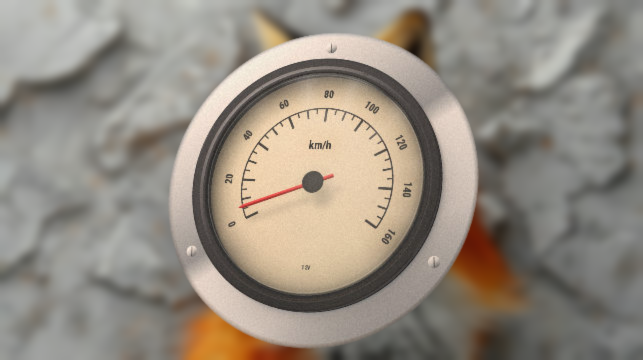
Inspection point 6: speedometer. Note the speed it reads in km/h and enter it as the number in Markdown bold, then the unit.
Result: **5** km/h
